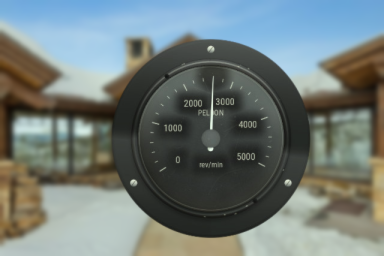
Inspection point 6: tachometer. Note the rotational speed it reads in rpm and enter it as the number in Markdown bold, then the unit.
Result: **2600** rpm
